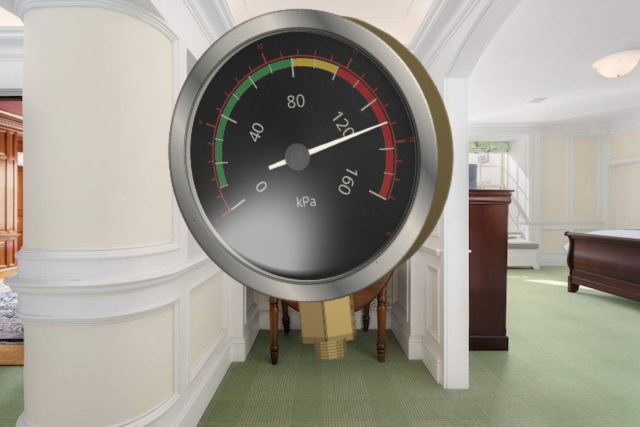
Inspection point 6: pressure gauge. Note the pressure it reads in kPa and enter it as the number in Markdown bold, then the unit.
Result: **130** kPa
